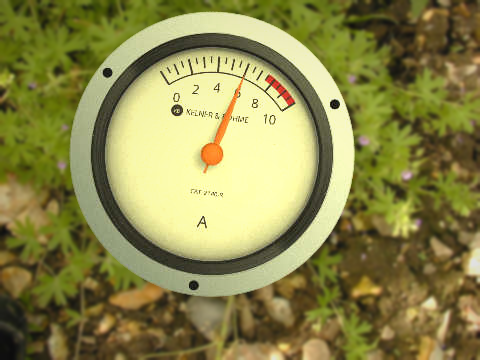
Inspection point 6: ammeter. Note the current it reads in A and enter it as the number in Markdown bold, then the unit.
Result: **6** A
